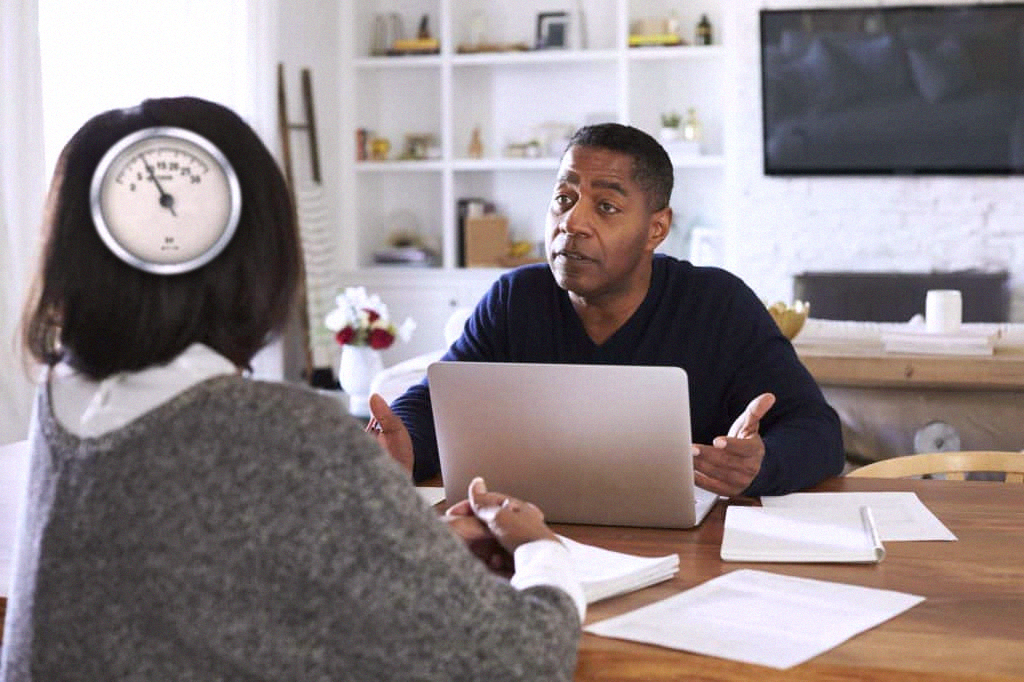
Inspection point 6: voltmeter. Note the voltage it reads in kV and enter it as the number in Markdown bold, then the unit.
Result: **10** kV
